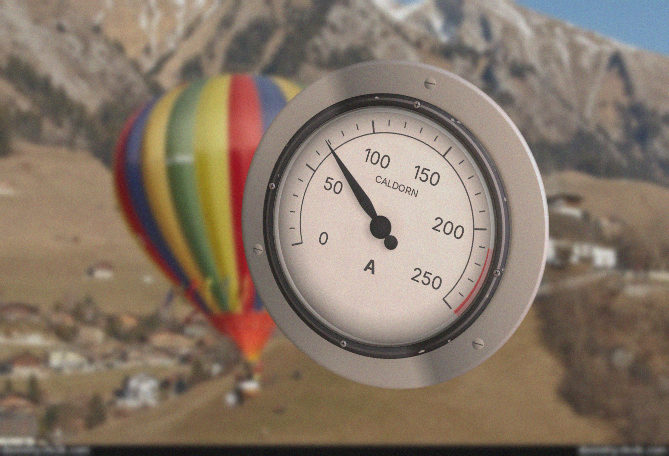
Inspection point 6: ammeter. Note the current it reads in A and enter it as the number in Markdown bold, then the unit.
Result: **70** A
